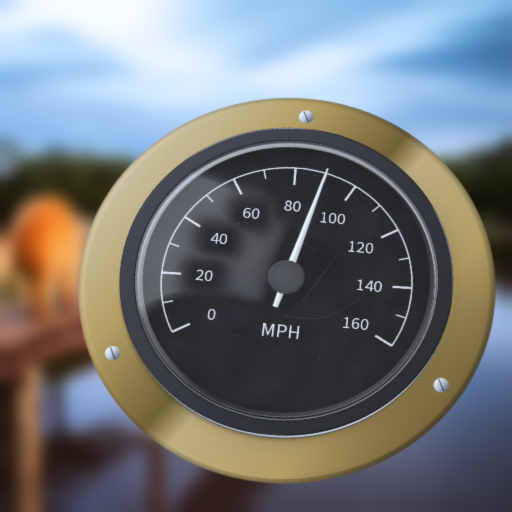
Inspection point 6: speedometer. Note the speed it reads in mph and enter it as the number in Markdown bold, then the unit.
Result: **90** mph
